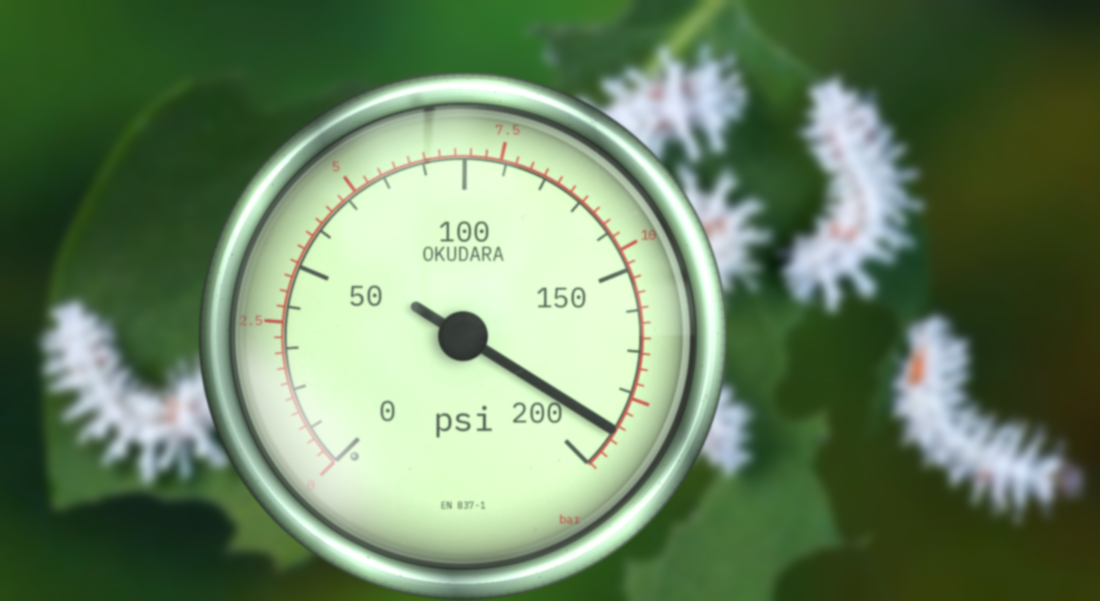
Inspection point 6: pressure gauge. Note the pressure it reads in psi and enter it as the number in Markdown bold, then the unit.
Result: **190** psi
